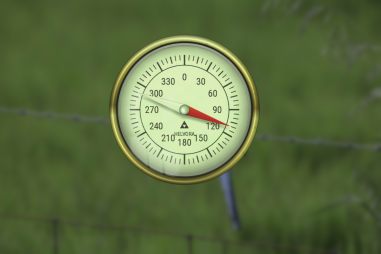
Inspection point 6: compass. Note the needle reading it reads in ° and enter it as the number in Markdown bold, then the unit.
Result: **110** °
